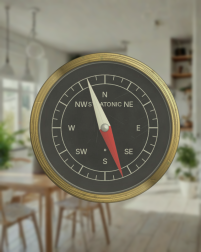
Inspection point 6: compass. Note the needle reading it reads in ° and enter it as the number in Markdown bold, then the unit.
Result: **160** °
